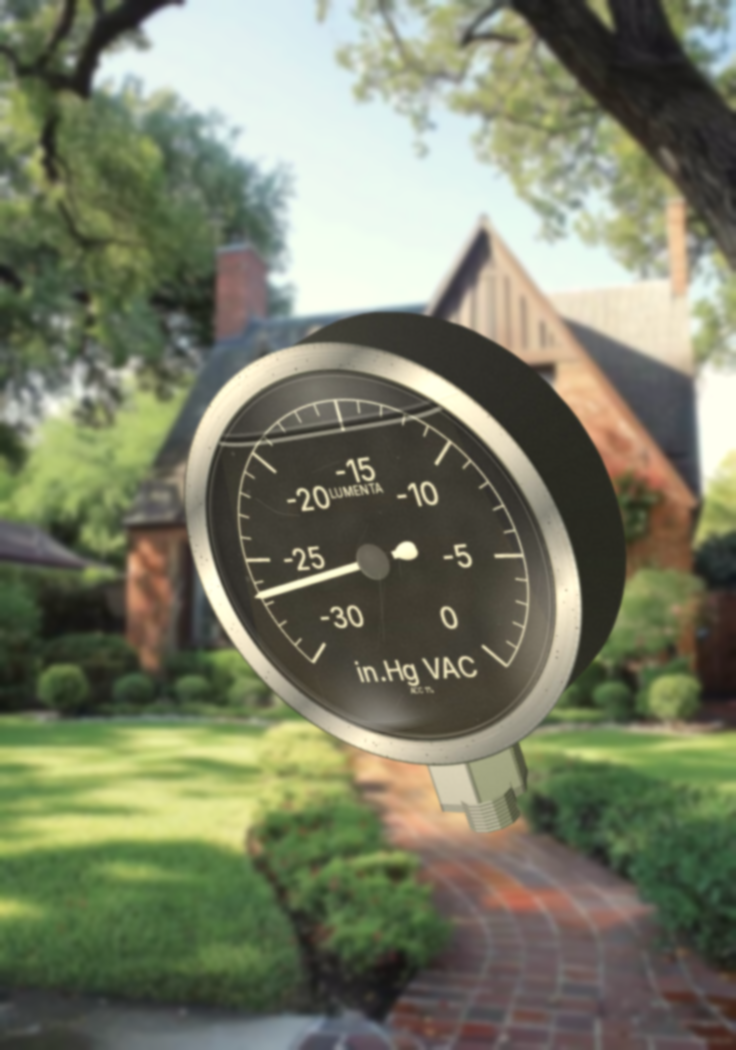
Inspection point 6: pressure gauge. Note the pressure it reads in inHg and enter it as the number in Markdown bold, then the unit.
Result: **-26.5** inHg
